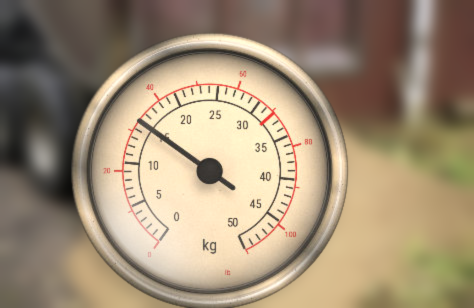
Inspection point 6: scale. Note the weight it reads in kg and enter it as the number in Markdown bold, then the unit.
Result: **15** kg
